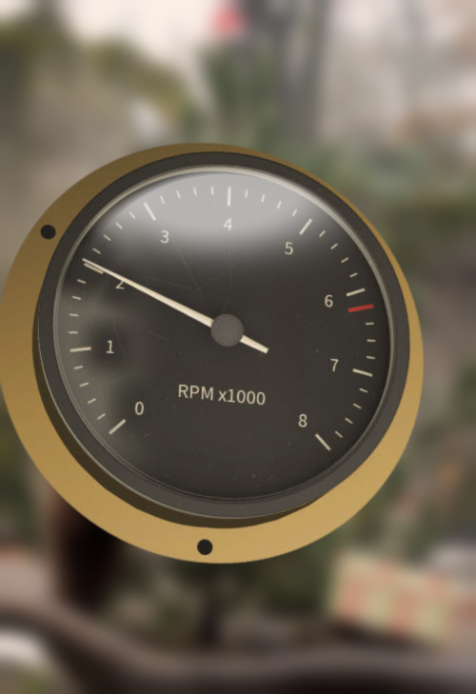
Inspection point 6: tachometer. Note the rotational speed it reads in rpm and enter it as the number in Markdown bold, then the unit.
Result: **2000** rpm
